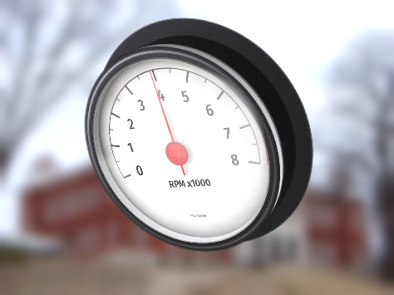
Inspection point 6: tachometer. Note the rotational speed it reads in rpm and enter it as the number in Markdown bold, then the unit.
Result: **4000** rpm
